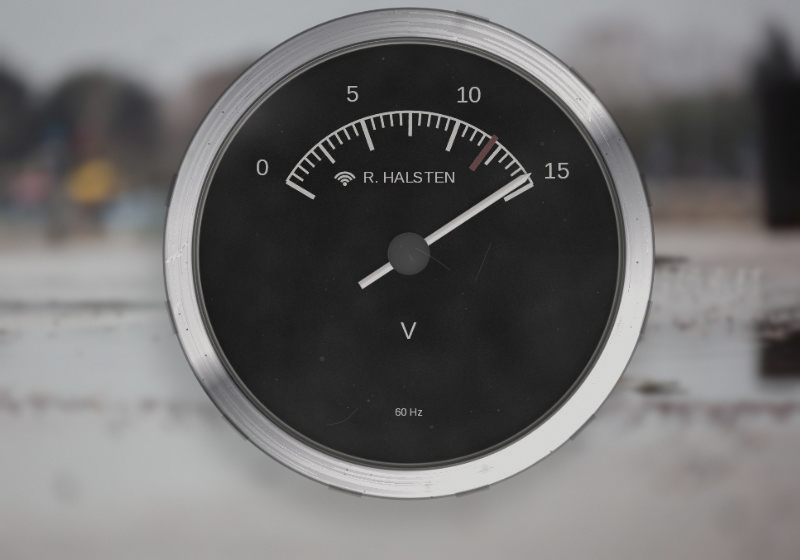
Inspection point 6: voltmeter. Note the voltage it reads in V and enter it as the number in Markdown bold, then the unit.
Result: **14.5** V
